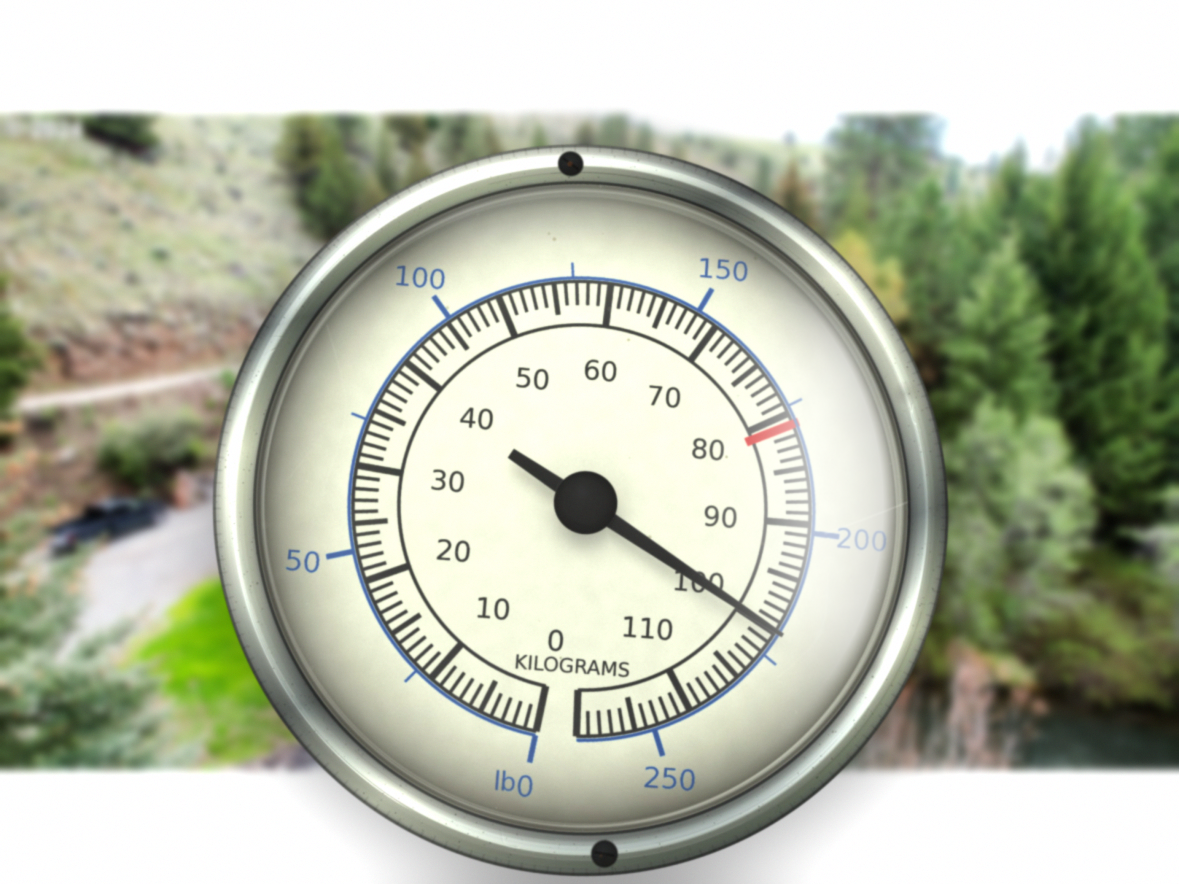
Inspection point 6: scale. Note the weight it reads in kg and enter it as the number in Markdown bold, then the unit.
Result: **100** kg
